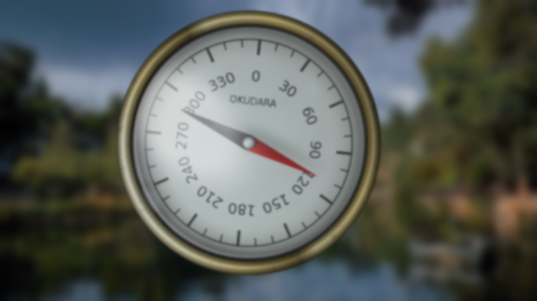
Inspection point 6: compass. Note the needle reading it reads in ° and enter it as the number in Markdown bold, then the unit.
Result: **110** °
